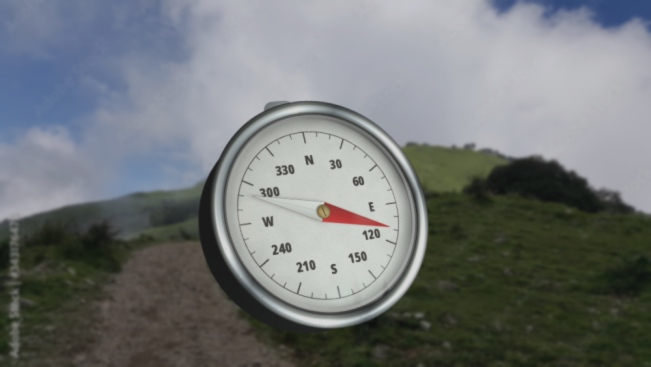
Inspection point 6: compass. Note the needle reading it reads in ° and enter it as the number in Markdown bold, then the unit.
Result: **110** °
